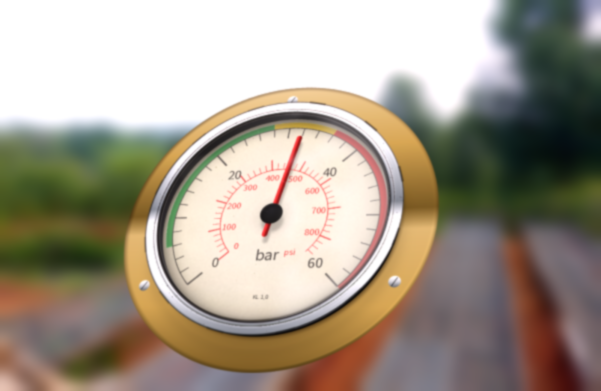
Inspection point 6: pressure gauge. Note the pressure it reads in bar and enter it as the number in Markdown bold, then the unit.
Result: **32** bar
